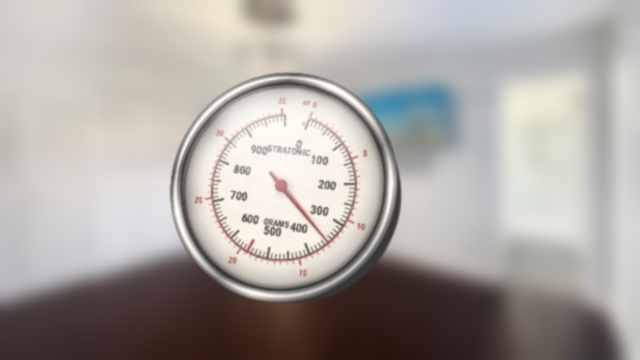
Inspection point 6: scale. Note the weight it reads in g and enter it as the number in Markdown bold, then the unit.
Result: **350** g
